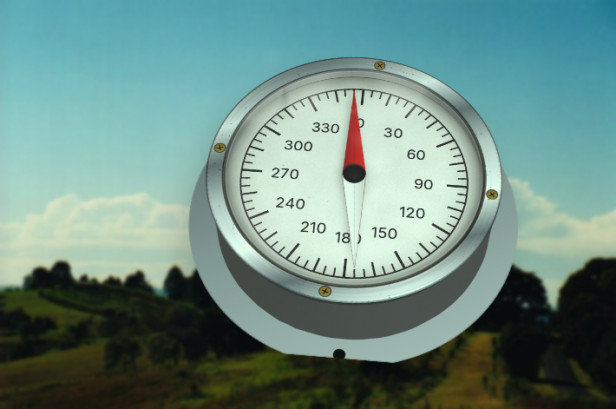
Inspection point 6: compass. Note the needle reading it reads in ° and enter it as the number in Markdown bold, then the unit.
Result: **355** °
